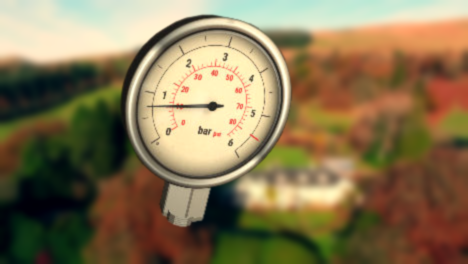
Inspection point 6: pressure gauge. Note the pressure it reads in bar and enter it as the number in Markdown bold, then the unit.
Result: **0.75** bar
